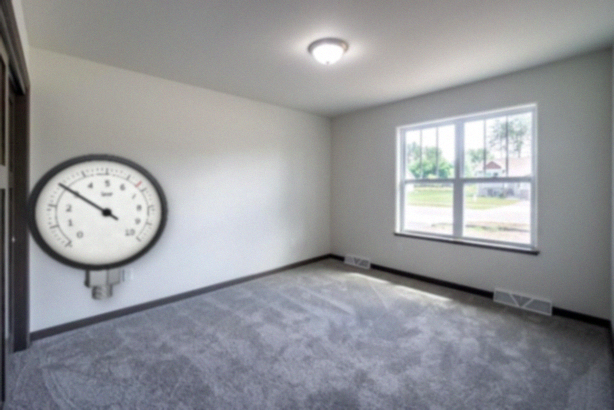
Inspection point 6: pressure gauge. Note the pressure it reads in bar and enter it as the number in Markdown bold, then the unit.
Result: **3** bar
